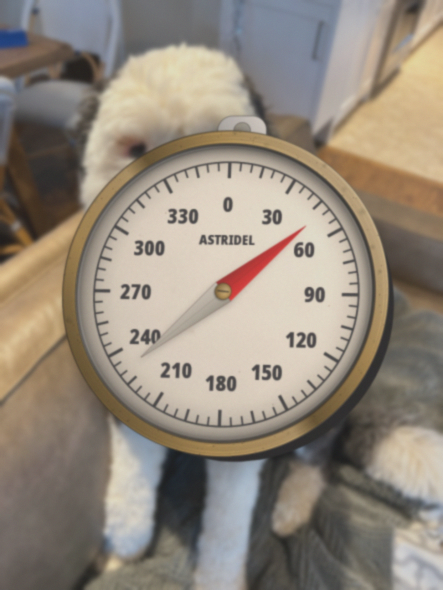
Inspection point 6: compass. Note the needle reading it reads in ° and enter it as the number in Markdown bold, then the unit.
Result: **50** °
